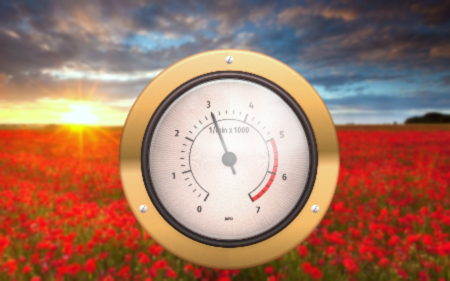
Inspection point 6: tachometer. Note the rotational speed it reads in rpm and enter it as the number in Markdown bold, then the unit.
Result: **3000** rpm
